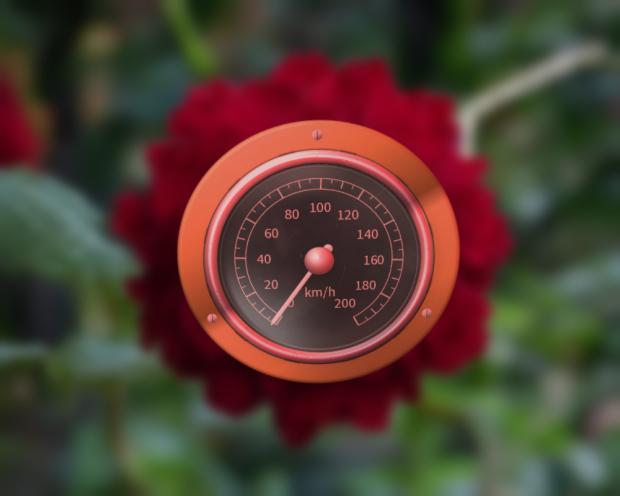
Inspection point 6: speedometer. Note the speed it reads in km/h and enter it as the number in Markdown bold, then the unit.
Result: **2.5** km/h
